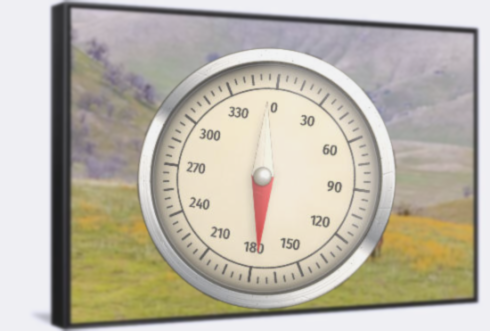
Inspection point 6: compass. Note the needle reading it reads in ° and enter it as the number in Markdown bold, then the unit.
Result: **175** °
